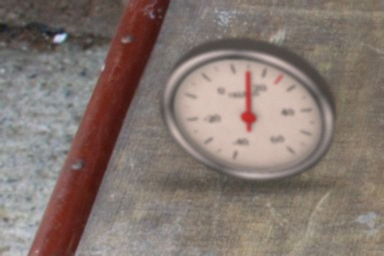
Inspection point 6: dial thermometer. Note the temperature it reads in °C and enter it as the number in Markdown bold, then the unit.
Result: **15** °C
